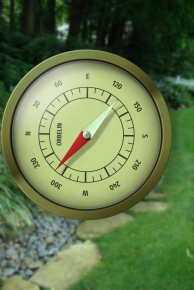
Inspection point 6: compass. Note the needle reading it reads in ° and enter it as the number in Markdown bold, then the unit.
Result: **310** °
